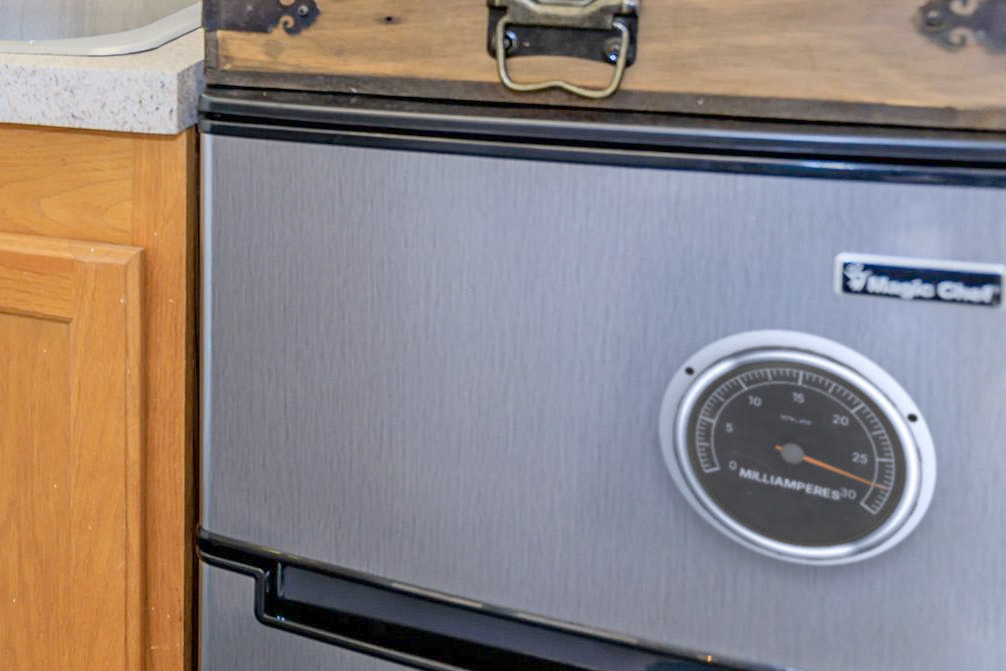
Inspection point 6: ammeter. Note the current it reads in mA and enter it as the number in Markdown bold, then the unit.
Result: **27.5** mA
